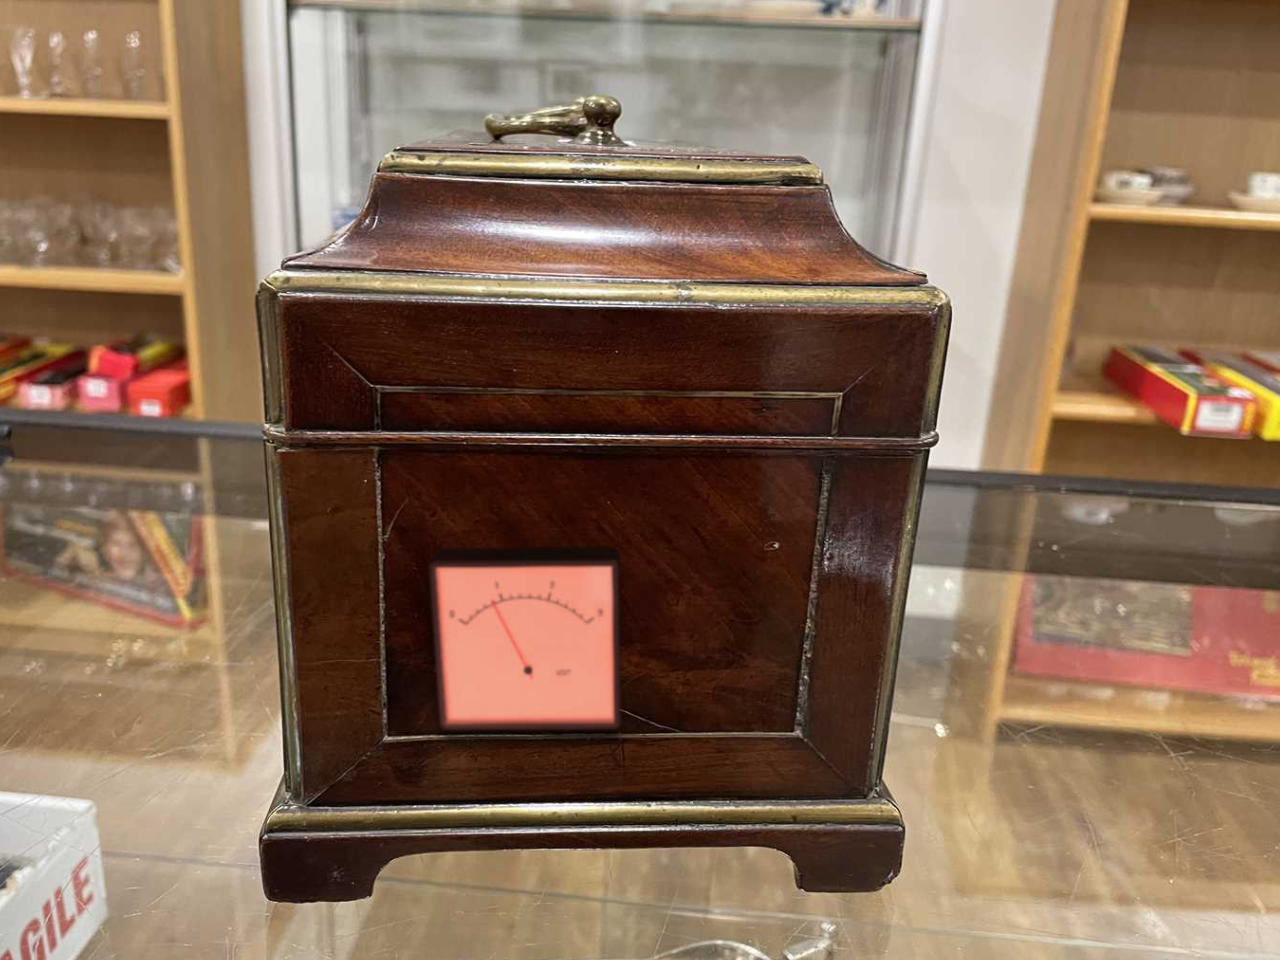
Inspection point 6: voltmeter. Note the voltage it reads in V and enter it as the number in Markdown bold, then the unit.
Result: **0.8** V
